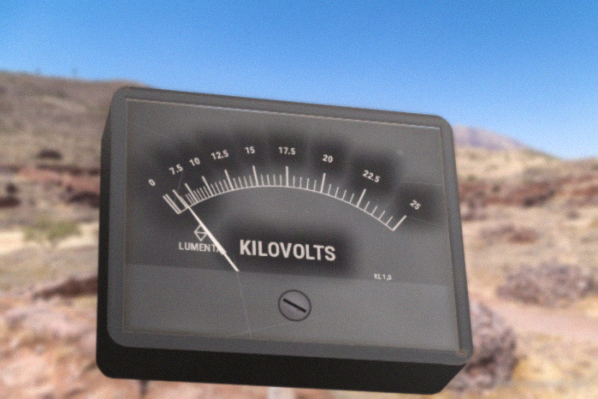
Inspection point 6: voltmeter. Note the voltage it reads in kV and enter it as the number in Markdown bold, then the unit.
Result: **5** kV
